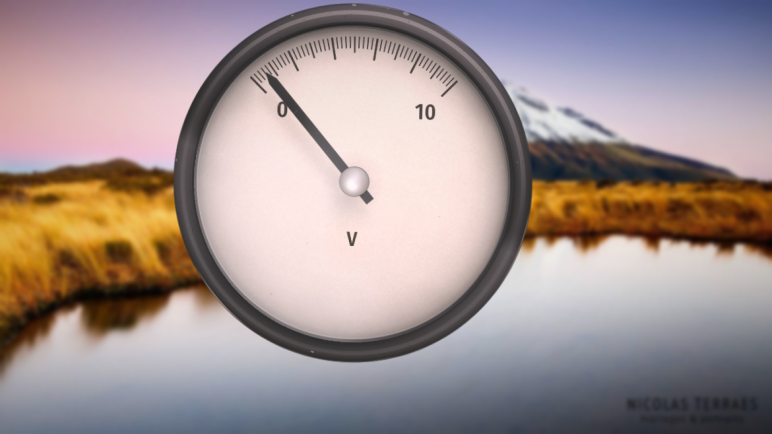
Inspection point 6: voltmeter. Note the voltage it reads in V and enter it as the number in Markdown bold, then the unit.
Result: **0.6** V
